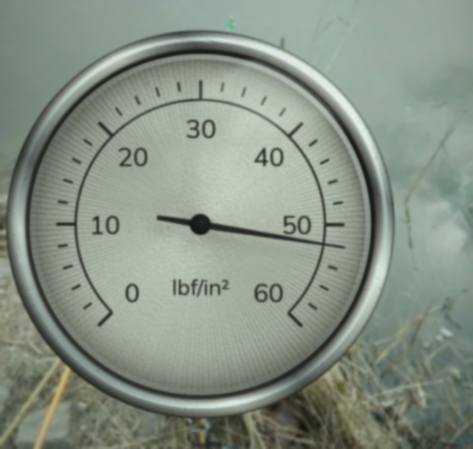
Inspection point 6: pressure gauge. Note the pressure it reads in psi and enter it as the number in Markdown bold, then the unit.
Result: **52** psi
